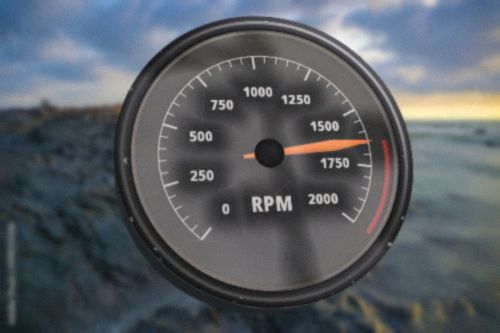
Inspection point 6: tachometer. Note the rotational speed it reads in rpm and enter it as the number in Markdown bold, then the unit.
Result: **1650** rpm
